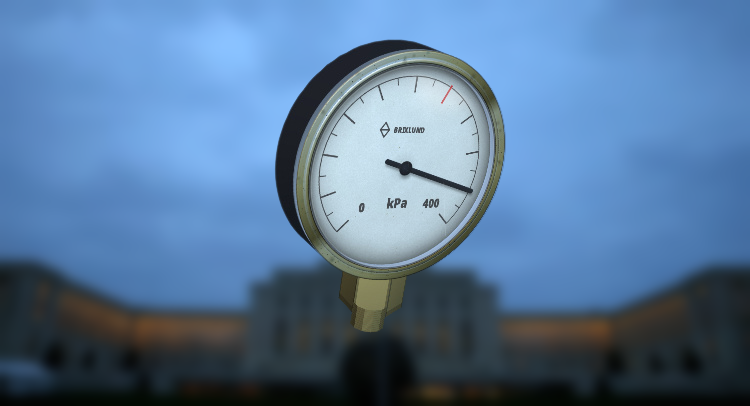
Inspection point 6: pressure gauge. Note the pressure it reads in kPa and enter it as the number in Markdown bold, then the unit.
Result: **360** kPa
